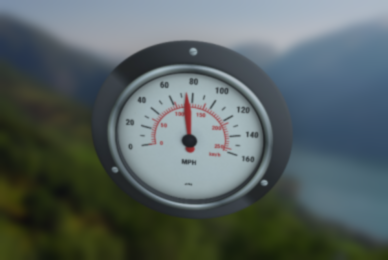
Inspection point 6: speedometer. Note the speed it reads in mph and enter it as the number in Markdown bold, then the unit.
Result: **75** mph
